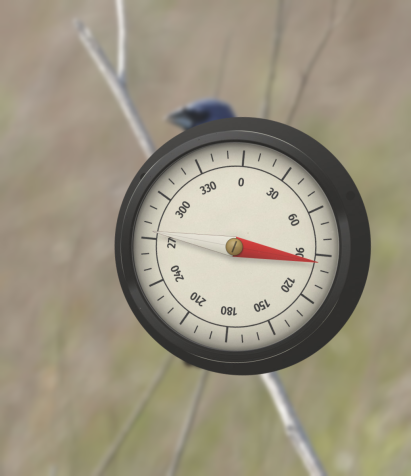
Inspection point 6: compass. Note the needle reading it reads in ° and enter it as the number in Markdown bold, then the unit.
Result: **95** °
